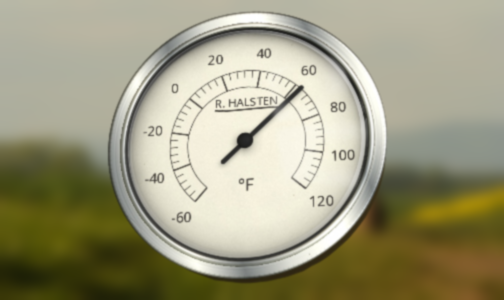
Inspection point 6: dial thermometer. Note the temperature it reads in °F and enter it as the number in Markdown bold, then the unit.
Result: **64** °F
